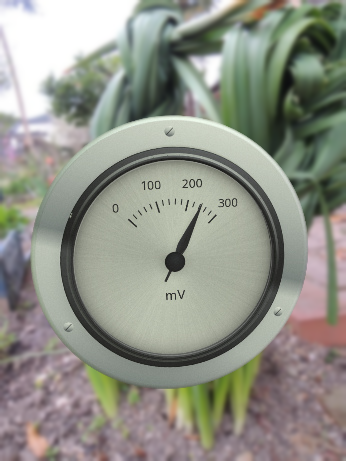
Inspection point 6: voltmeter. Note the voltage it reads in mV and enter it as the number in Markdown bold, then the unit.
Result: **240** mV
